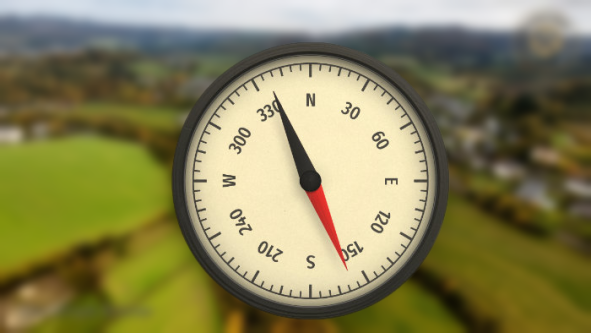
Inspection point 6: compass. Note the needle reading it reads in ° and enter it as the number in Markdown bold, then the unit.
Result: **157.5** °
